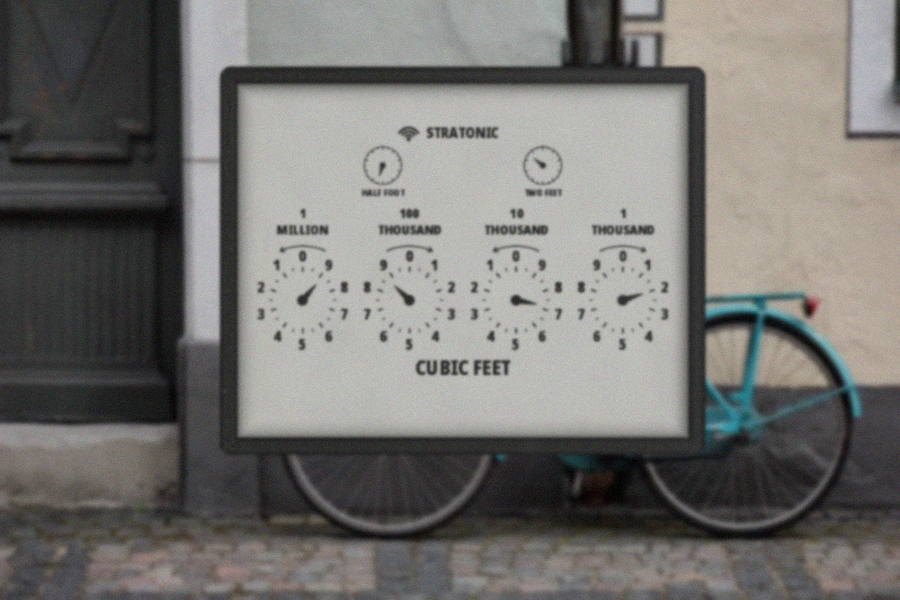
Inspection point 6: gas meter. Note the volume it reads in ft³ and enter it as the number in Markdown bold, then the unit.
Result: **887200** ft³
